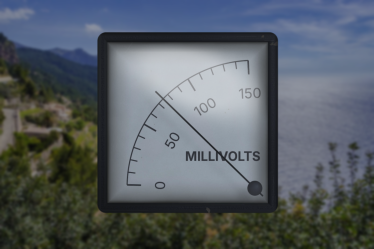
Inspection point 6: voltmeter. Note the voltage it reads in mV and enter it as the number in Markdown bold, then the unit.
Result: **75** mV
